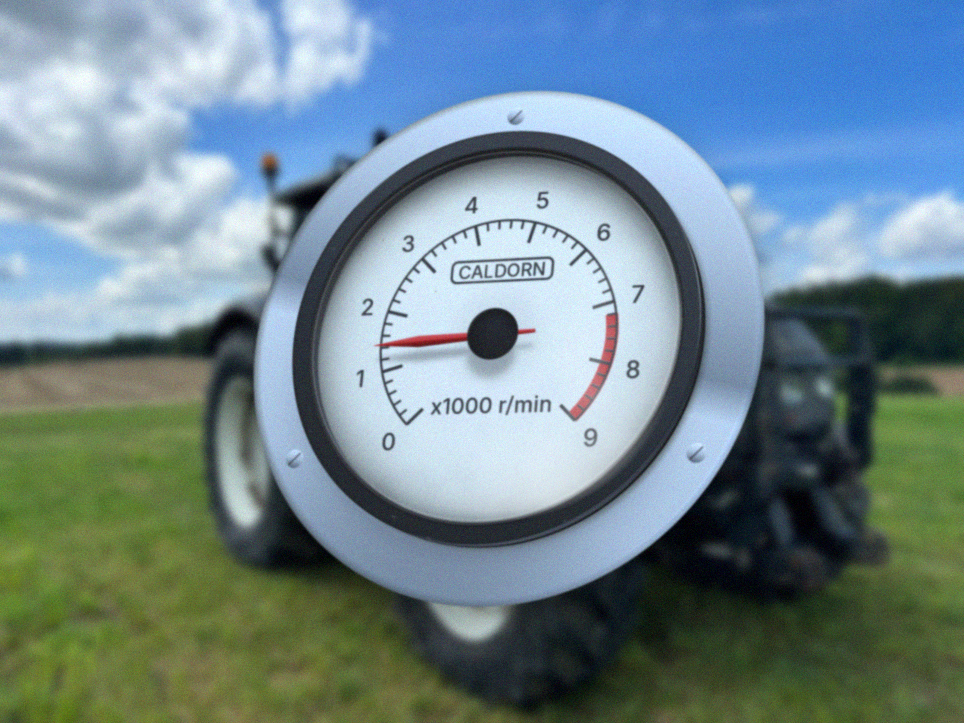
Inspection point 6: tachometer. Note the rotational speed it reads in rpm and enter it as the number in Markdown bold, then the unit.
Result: **1400** rpm
